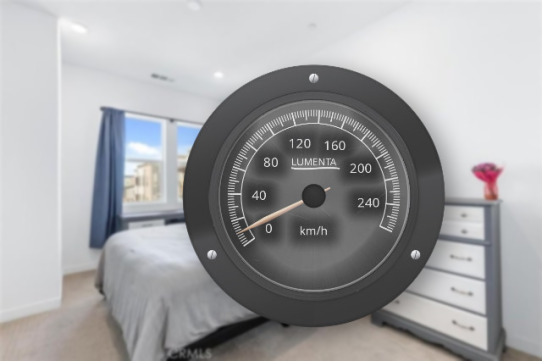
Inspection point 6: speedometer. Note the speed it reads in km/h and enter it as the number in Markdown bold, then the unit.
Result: **10** km/h
